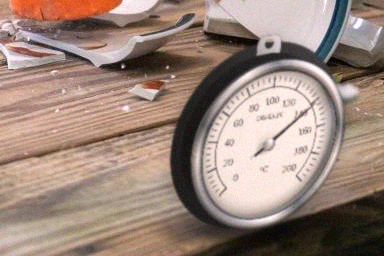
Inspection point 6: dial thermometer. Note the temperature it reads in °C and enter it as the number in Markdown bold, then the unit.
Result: **140** °C
